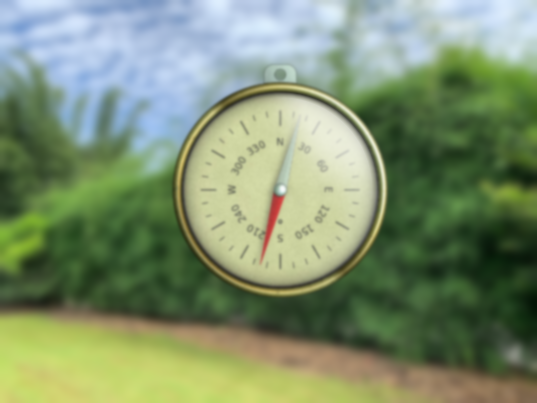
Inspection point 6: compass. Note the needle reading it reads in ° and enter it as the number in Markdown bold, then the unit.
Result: **195** °
